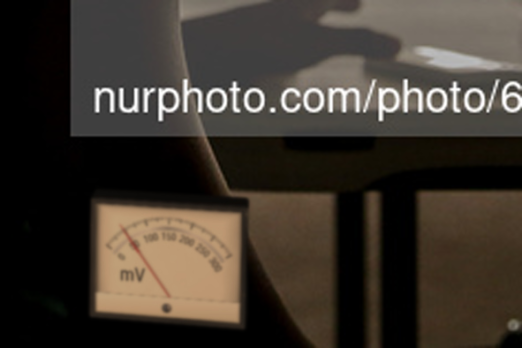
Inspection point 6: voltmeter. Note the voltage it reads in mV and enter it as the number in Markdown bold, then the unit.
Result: **50** mV
